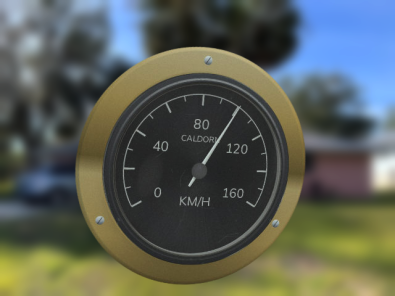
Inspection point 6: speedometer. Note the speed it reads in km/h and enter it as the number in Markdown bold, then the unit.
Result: **100** km/h
